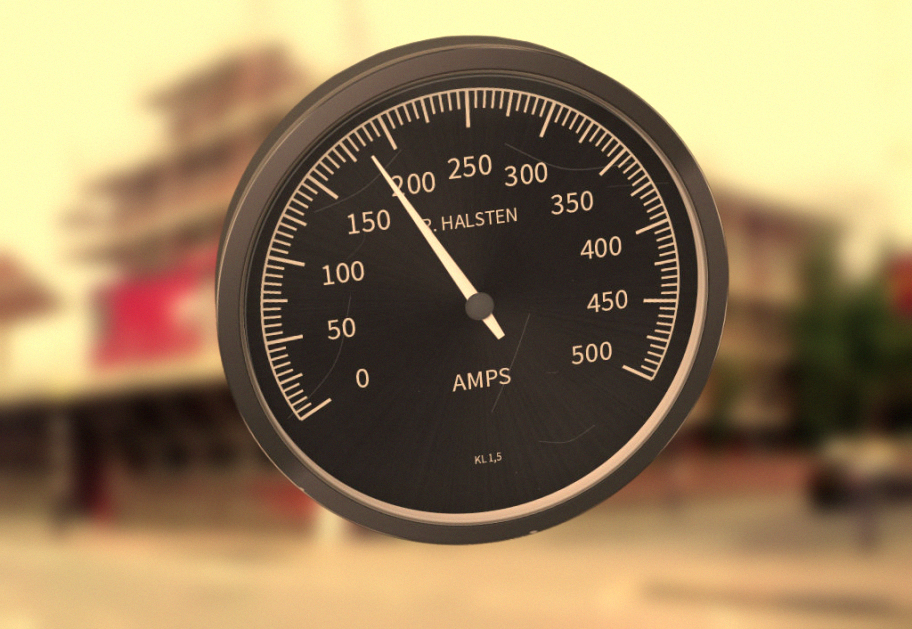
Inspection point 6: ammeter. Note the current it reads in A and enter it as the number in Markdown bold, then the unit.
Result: **185** A
